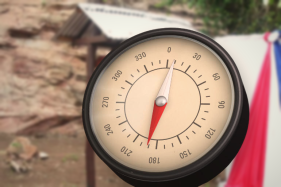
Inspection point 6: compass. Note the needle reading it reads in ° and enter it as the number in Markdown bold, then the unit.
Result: **190** °
